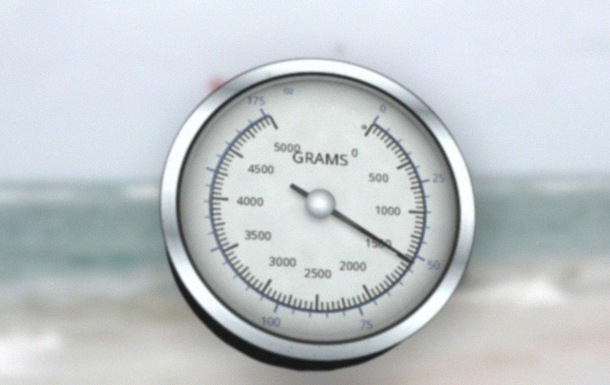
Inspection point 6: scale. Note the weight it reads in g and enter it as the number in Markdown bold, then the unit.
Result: **1500** g
